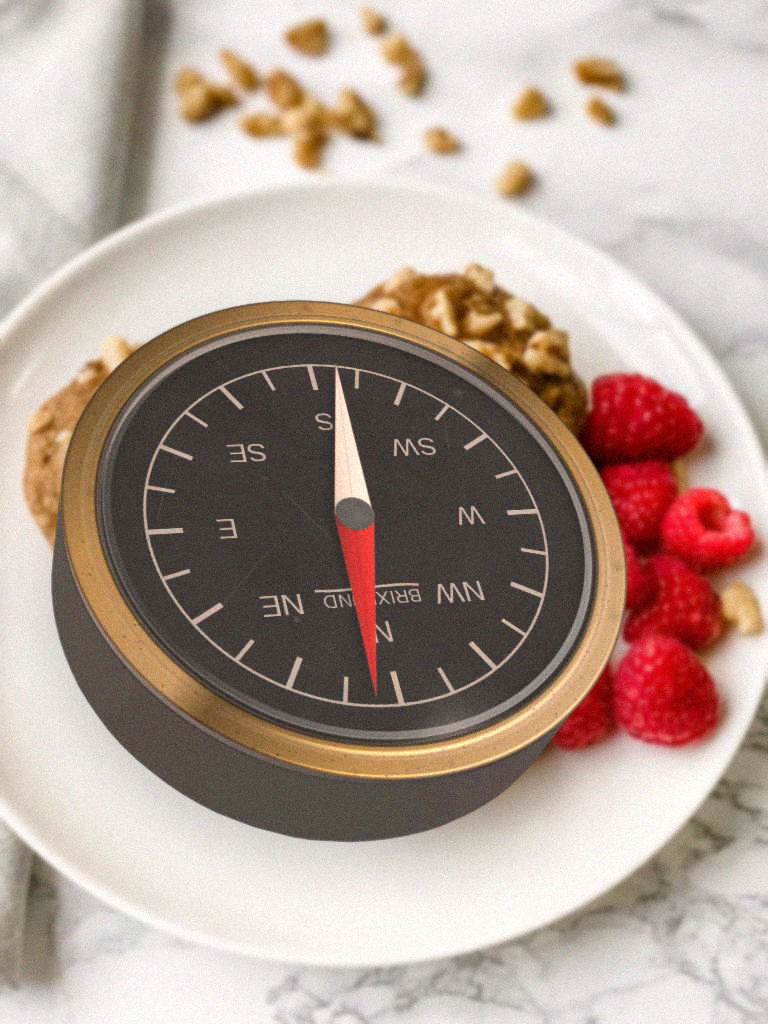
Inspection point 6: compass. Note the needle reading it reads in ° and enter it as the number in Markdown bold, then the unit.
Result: **7.5** °
